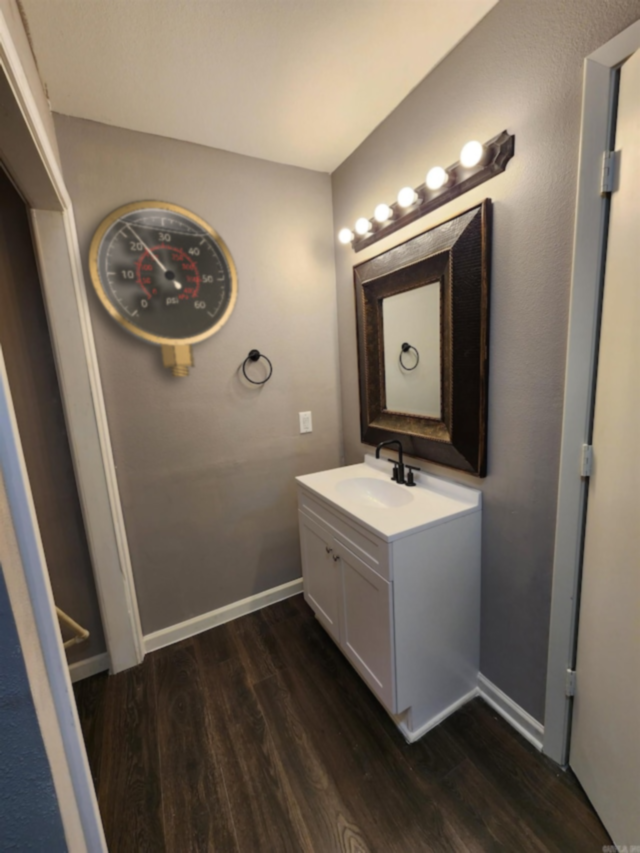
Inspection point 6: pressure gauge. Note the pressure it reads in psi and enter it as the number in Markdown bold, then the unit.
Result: **22** psi
